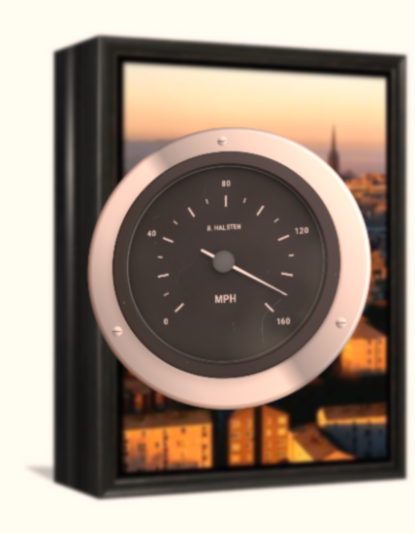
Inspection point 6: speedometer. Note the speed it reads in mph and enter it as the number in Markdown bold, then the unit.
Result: **150** mph
